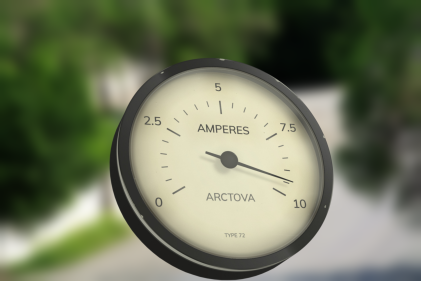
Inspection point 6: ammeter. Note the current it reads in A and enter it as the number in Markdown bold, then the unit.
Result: **9.5** A
